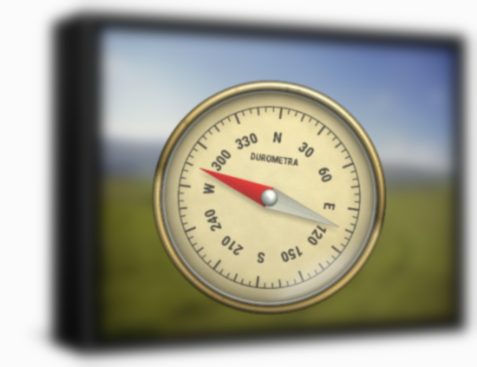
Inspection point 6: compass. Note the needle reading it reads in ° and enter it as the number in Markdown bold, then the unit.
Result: **285** °
